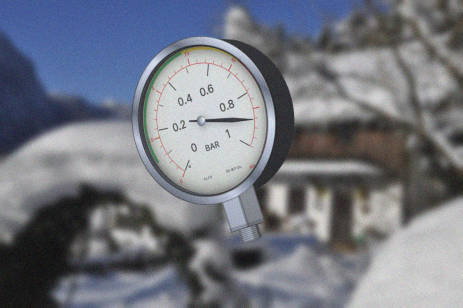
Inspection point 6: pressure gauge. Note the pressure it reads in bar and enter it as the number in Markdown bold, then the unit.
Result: **0.9** bar
